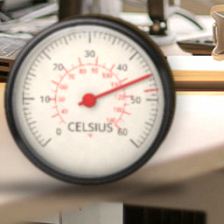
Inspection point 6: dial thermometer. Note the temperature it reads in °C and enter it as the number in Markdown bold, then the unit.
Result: **45** °C
